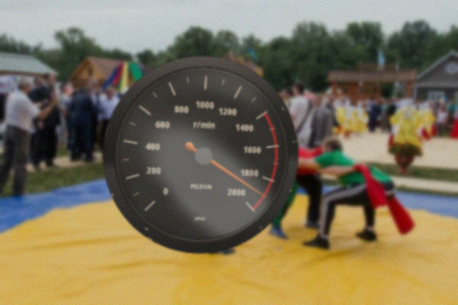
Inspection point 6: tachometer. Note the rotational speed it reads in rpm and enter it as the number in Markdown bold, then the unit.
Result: **1900** rpm
